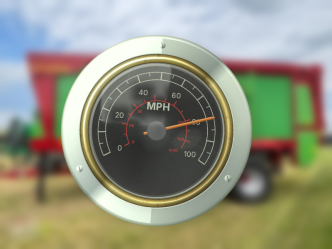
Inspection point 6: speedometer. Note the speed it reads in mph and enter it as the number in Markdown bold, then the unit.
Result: **80** mph
